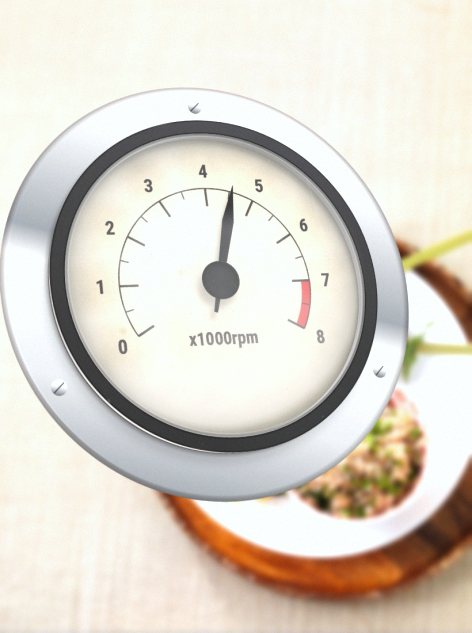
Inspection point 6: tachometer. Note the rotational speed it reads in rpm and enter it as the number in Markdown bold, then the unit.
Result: **4500** rpm
